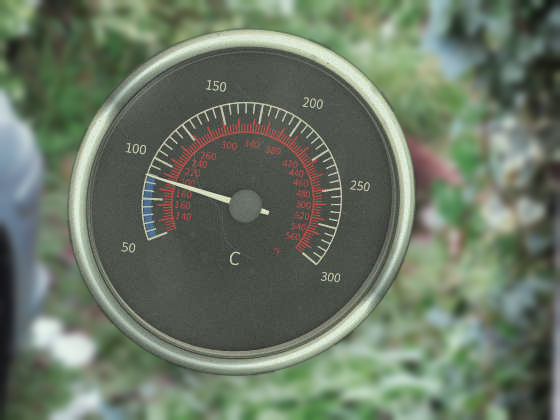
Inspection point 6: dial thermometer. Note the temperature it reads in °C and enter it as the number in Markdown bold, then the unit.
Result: **90** °C
